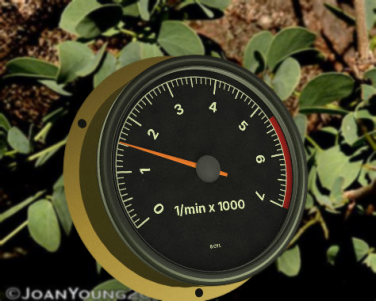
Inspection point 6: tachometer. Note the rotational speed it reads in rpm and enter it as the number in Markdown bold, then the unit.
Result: **1500** rpm
